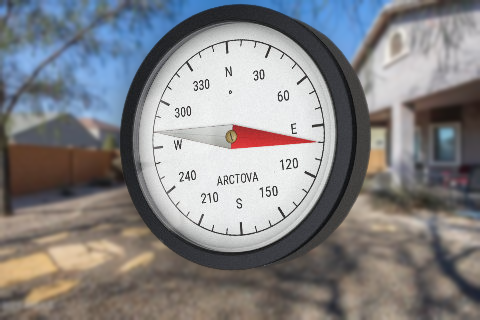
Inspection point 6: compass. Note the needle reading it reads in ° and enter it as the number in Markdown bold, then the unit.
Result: **100** °
